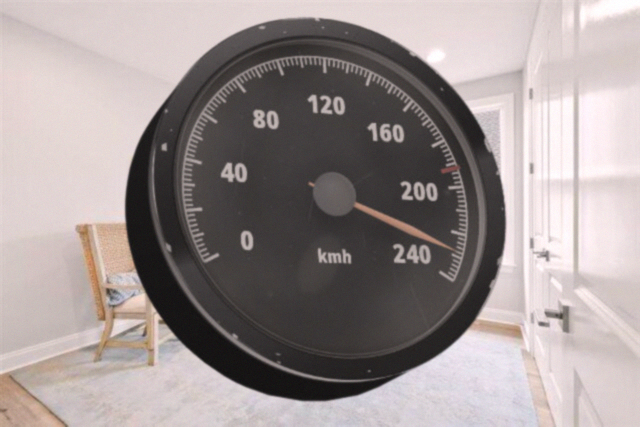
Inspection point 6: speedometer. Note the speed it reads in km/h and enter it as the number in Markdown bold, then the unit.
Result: **230** km/h
